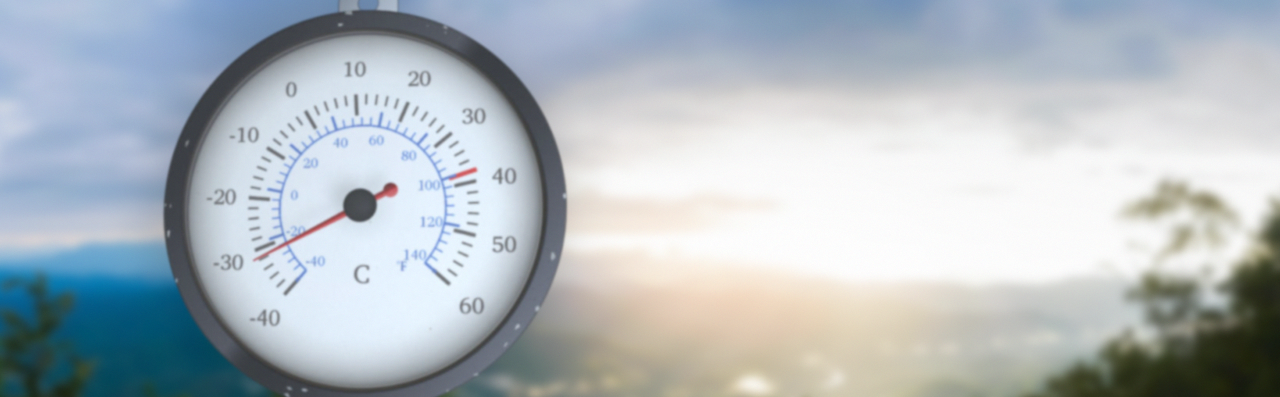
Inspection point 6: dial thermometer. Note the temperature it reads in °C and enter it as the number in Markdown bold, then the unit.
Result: **-32** °C
